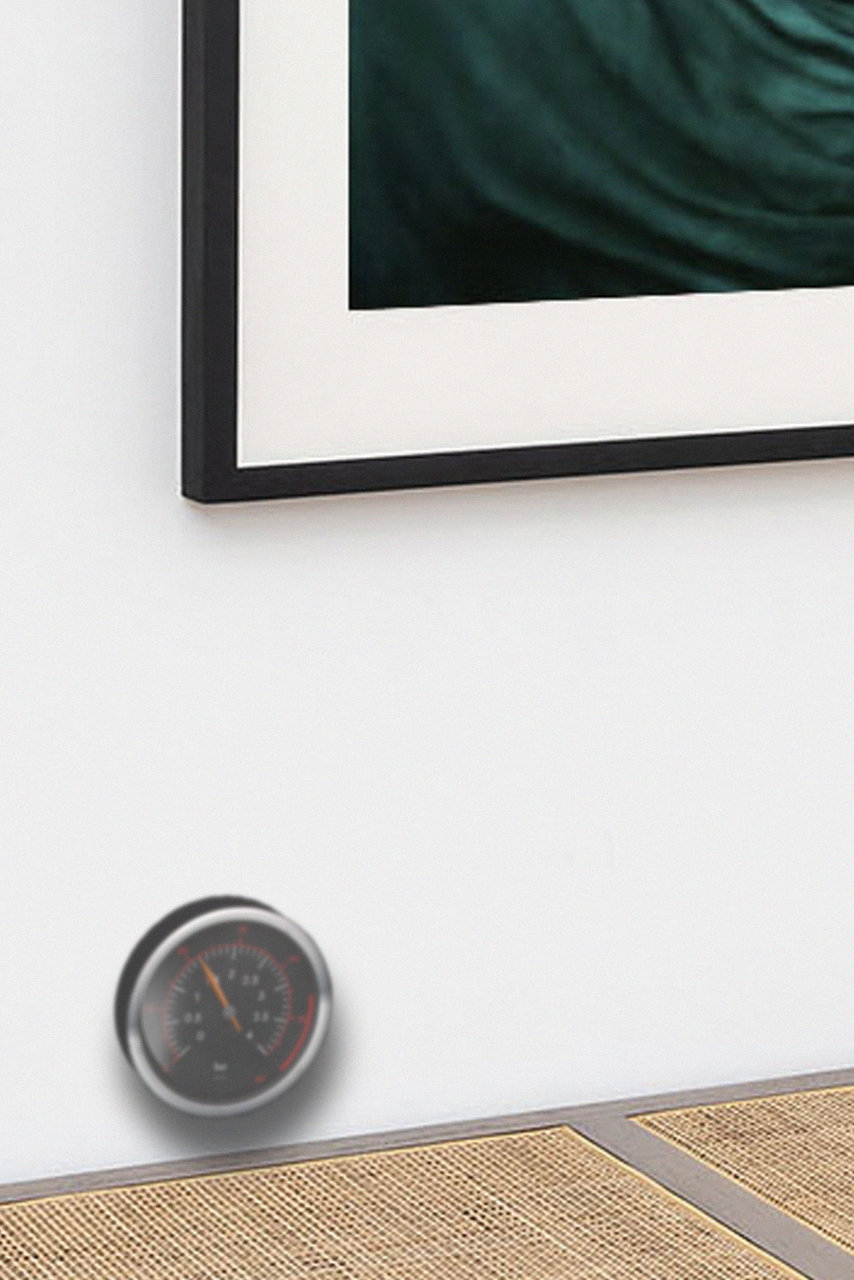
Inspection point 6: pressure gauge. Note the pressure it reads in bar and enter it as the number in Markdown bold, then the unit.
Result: **1.5** bar
